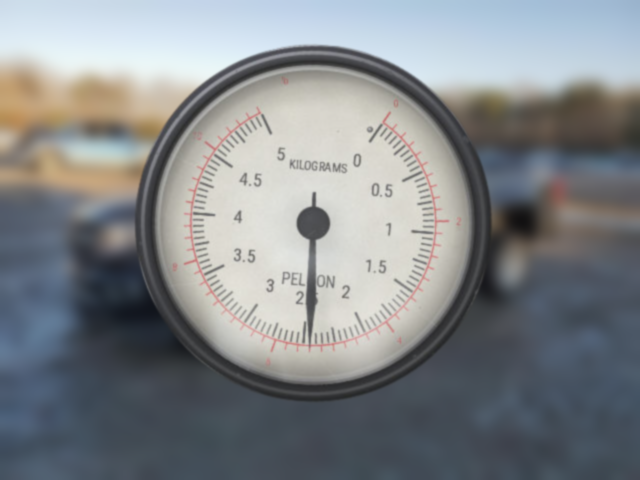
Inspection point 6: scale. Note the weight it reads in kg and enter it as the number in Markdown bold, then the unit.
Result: **2.45** kg
